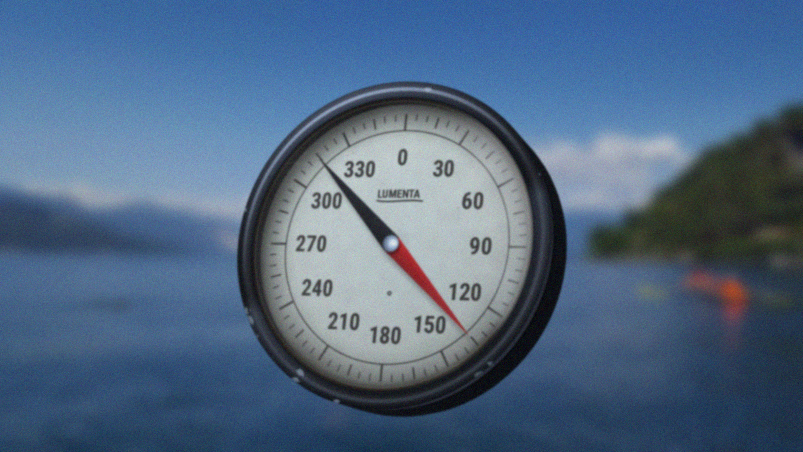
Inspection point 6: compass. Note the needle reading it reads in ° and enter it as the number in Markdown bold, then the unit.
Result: **135** °
